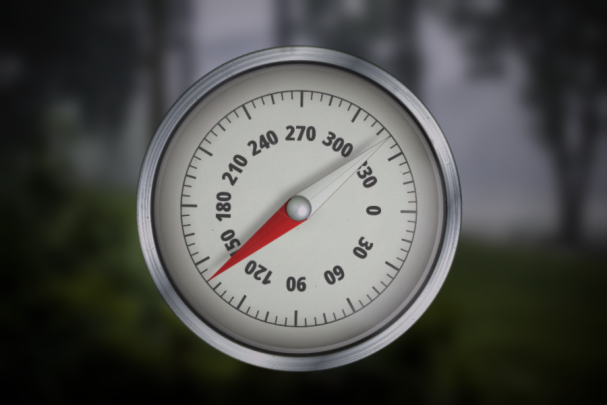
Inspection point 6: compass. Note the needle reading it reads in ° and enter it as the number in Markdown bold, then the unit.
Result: **140** °
